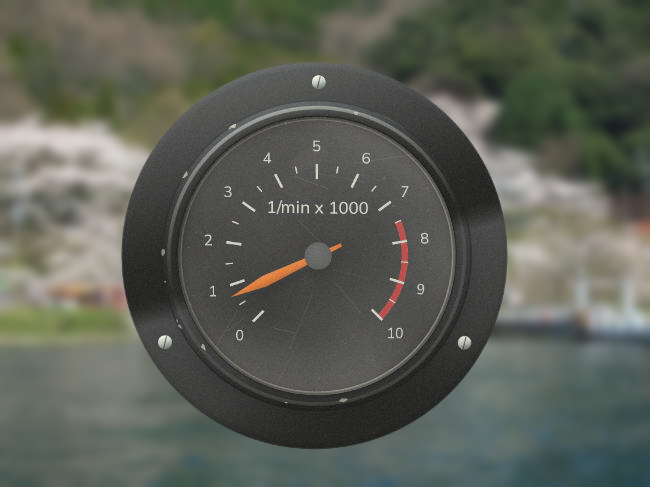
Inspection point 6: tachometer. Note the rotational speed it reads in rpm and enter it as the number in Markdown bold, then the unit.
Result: **750** rpm
